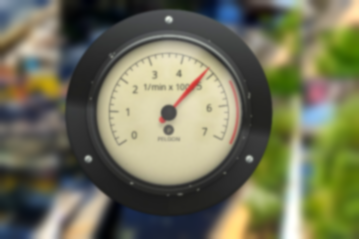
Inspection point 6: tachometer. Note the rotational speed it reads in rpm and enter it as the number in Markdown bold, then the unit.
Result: **4800** rpm
